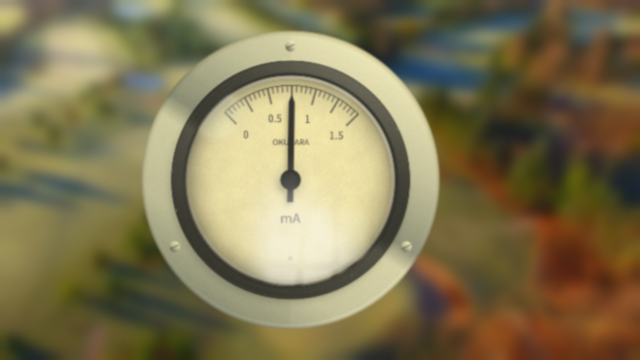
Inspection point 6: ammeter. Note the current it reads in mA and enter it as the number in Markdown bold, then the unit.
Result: **0.75** mA
